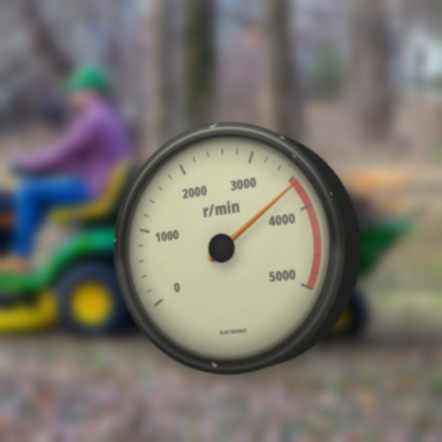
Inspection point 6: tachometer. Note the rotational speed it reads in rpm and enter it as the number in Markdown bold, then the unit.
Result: **3700** rpm
